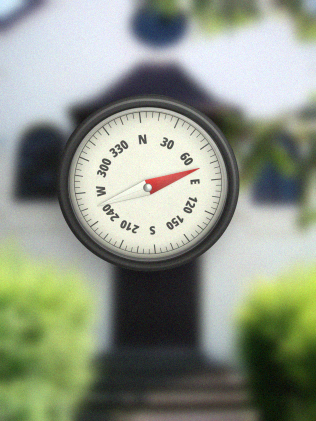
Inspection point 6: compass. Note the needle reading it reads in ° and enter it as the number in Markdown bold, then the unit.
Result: **75** °
